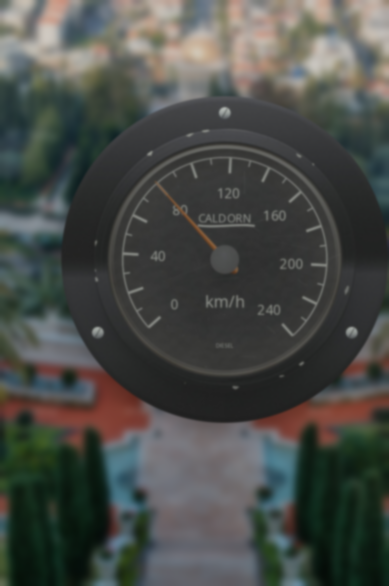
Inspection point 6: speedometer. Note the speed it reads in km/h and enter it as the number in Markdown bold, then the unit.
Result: **80** km/h
